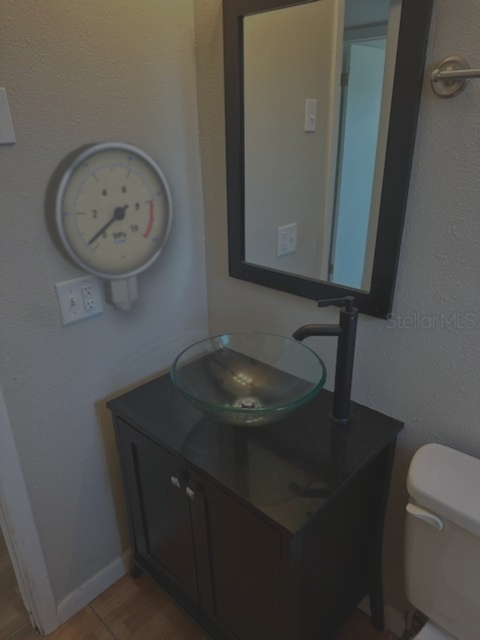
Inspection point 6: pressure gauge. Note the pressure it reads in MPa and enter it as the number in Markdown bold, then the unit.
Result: **0.5** MPa
